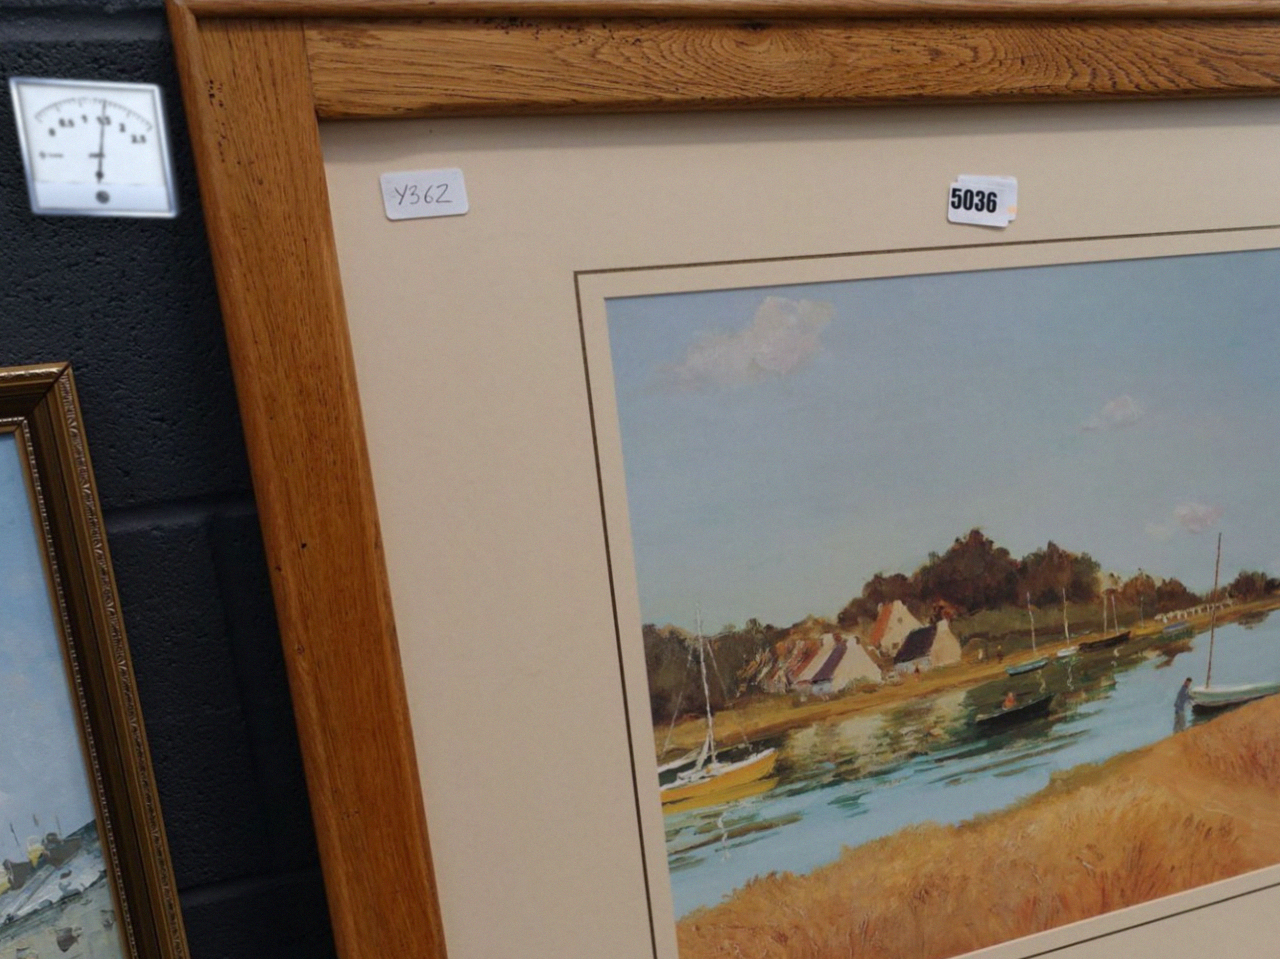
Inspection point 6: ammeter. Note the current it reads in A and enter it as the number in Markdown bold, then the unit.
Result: **1.5** A
